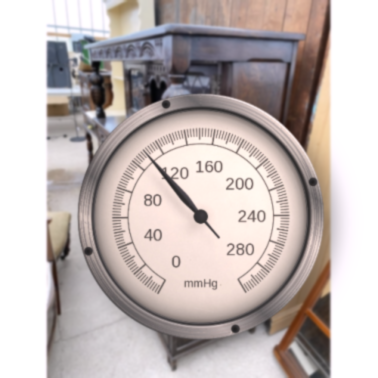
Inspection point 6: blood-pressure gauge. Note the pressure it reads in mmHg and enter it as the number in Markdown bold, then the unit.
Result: **110** mmHg
